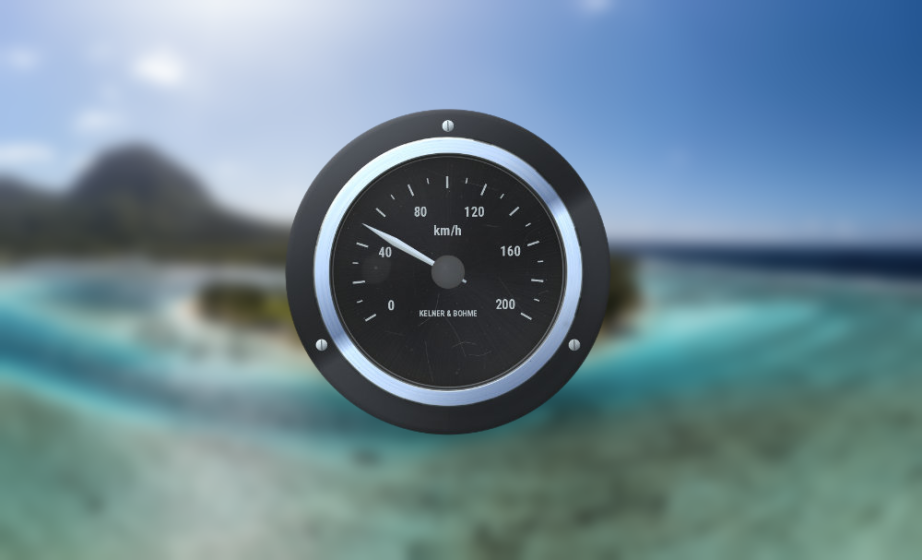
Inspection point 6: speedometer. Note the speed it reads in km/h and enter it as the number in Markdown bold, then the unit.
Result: **50** km/h
